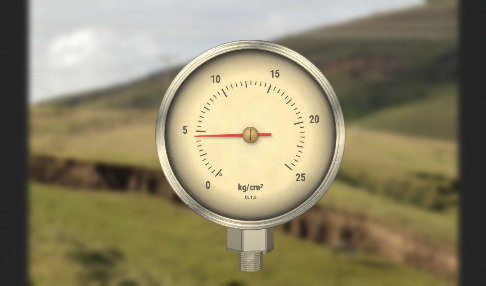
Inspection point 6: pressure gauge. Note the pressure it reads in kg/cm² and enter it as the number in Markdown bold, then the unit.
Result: **4.5** kg/cm²
